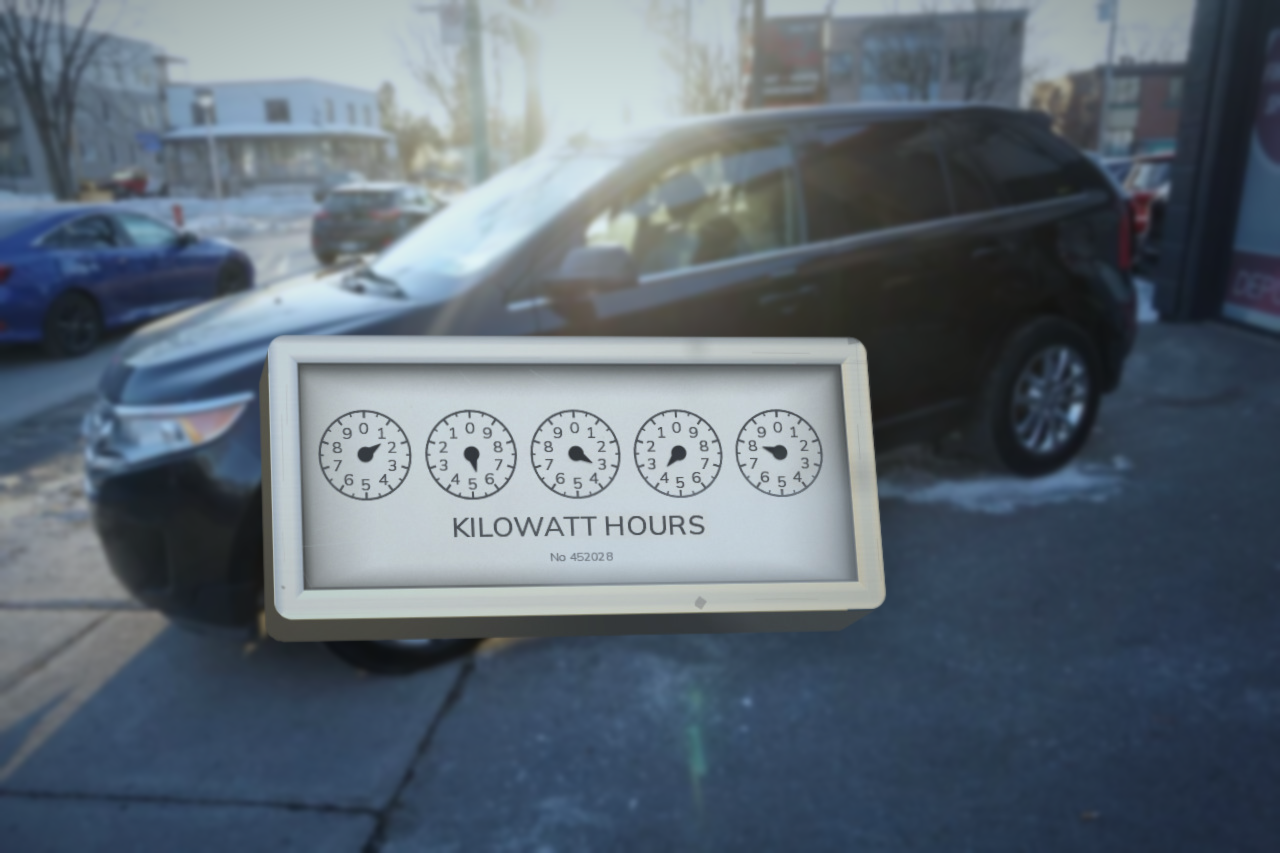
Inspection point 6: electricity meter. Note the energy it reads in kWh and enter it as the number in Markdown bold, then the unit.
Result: **15338** kWh
